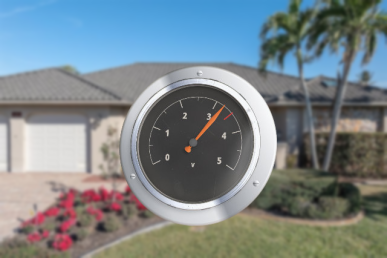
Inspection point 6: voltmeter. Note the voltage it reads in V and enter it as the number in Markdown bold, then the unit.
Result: **3.25** V
